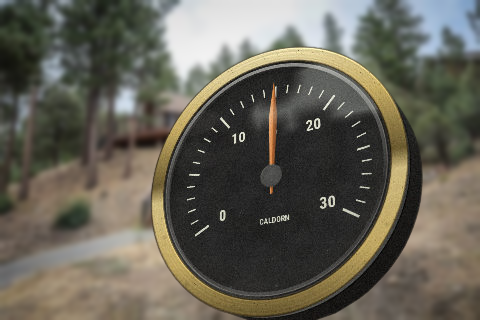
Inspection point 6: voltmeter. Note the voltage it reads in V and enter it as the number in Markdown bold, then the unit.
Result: **15** V
